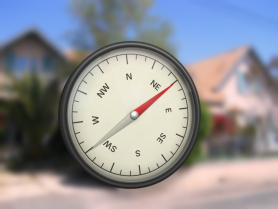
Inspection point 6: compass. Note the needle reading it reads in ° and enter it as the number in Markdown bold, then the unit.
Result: **60** °
